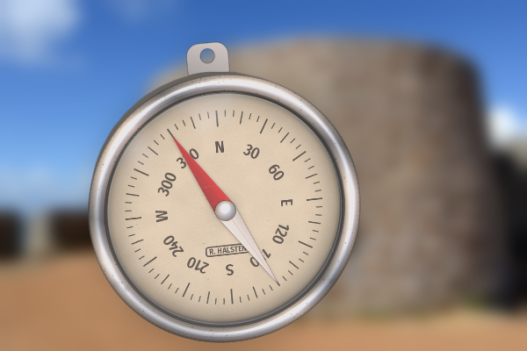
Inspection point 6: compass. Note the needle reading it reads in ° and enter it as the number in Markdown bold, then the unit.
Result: **330** °
